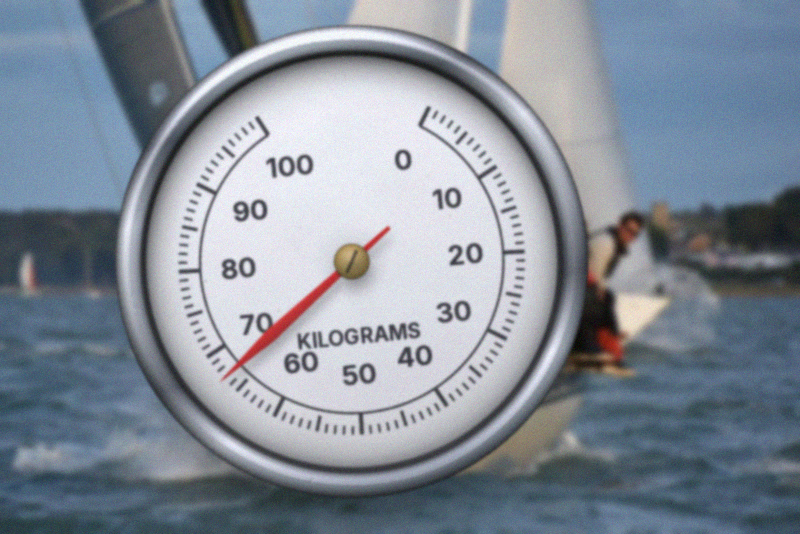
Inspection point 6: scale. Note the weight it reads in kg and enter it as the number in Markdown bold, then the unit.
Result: **67** kg
